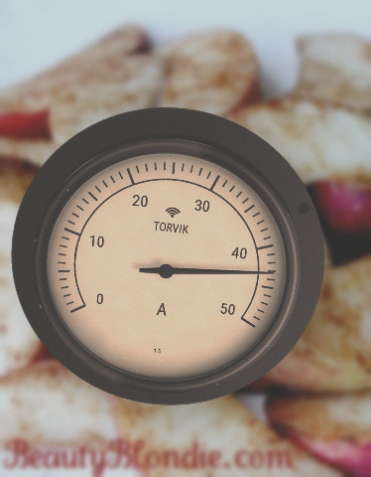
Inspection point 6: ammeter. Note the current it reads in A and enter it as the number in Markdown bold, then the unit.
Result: **43** A
